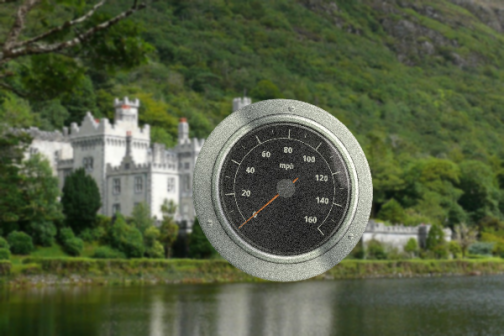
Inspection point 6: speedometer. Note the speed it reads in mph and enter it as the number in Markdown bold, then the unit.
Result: **0** mph
